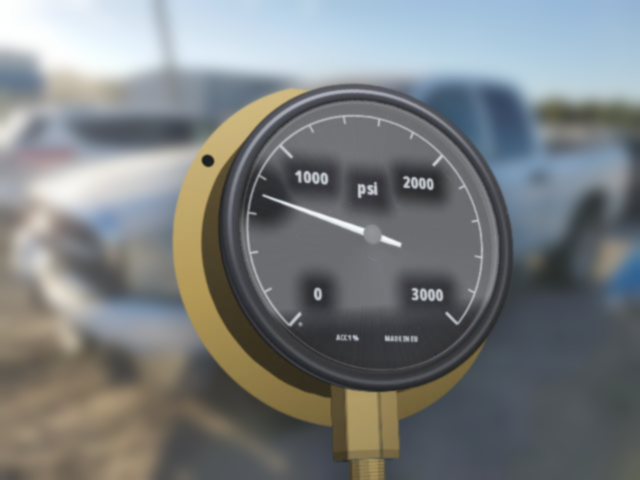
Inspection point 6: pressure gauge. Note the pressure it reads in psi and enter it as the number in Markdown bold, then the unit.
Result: **700** psi
